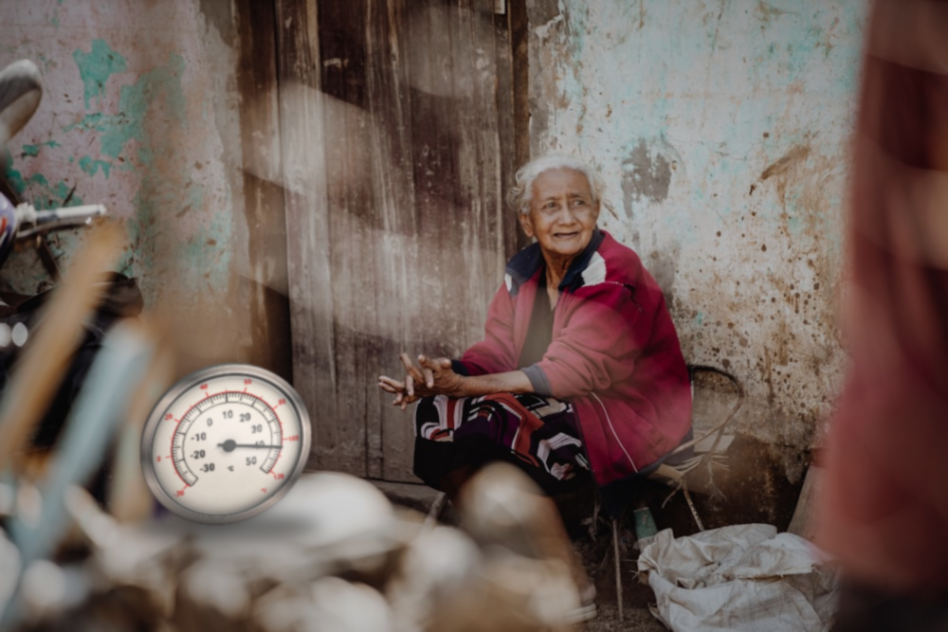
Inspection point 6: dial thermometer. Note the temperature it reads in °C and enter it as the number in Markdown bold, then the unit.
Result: **40** °C
